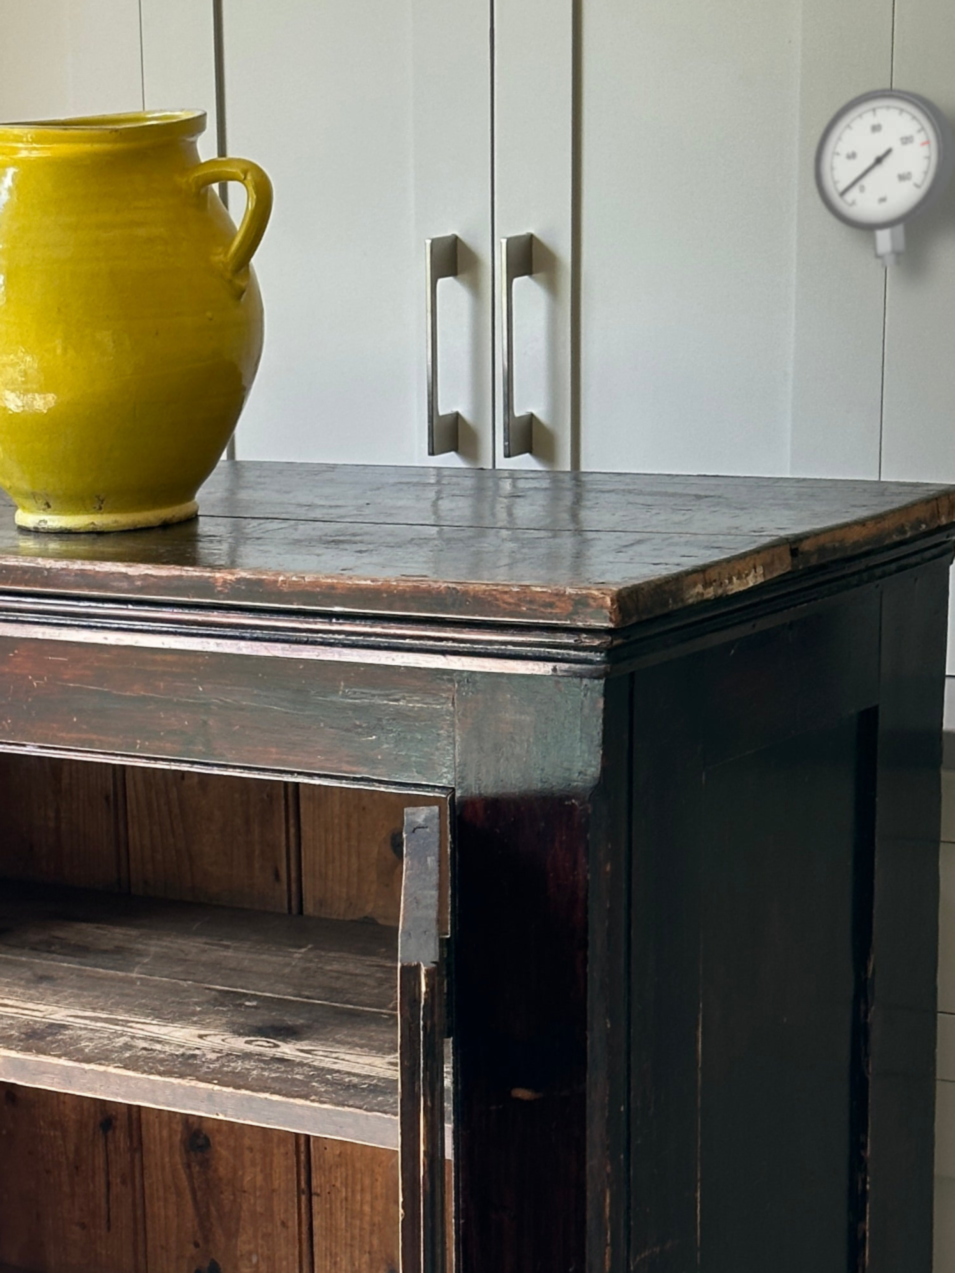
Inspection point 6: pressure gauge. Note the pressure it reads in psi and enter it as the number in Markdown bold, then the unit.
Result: **10** psi
